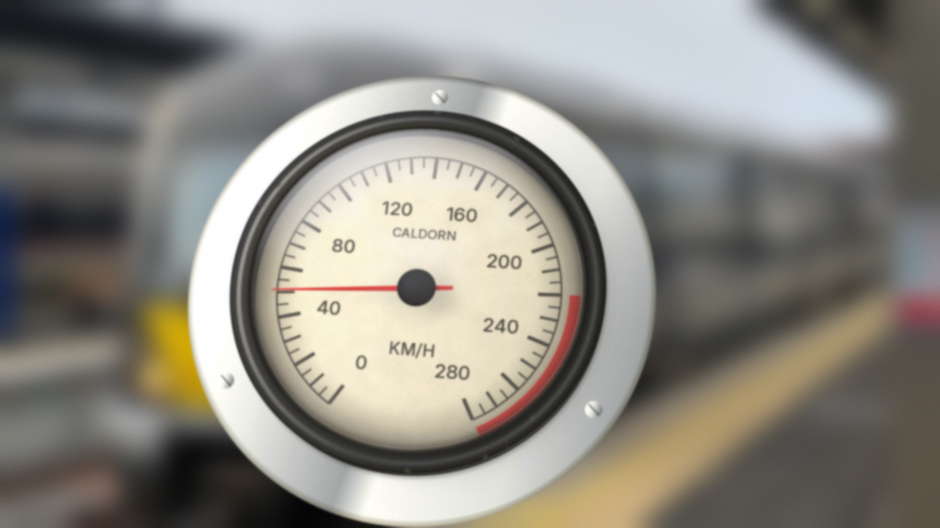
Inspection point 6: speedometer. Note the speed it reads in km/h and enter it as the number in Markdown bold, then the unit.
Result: **50** km/h
